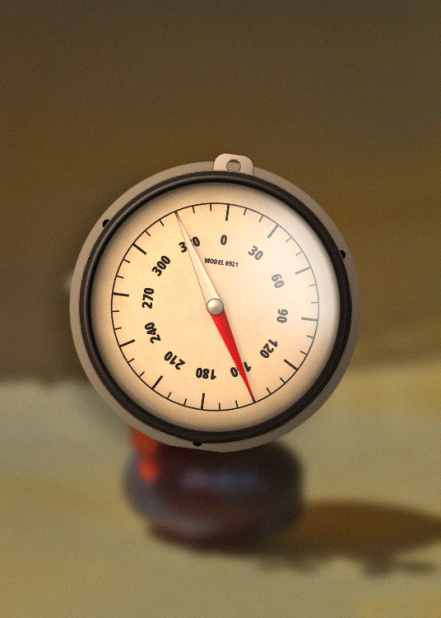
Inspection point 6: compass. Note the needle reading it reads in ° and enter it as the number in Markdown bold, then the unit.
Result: **150** °
